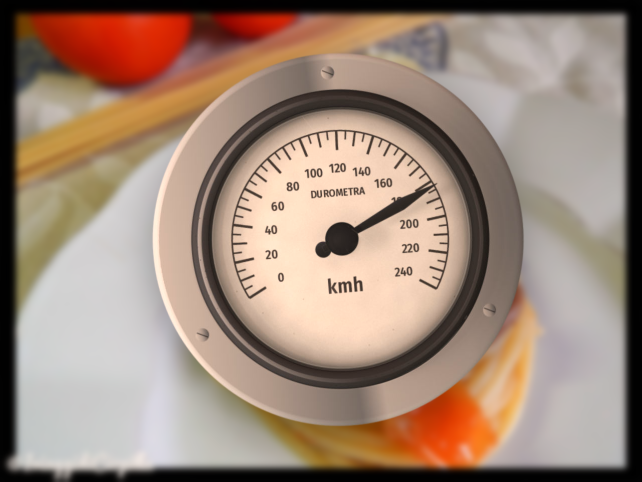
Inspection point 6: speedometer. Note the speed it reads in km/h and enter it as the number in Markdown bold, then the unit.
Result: **182.5** km/h
